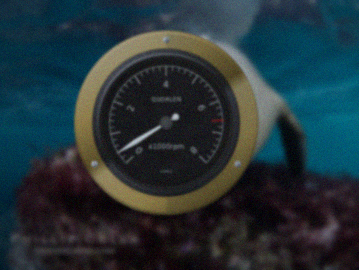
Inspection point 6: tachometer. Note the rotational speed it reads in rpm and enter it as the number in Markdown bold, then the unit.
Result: **400** rpm
